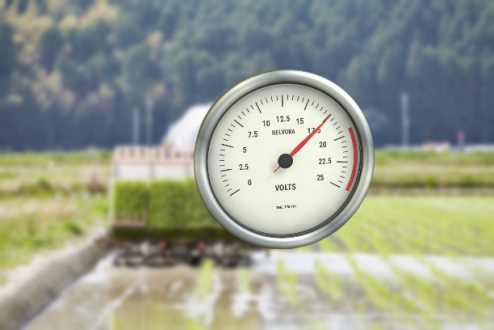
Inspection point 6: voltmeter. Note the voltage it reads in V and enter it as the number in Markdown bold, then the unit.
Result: **17.5** V
